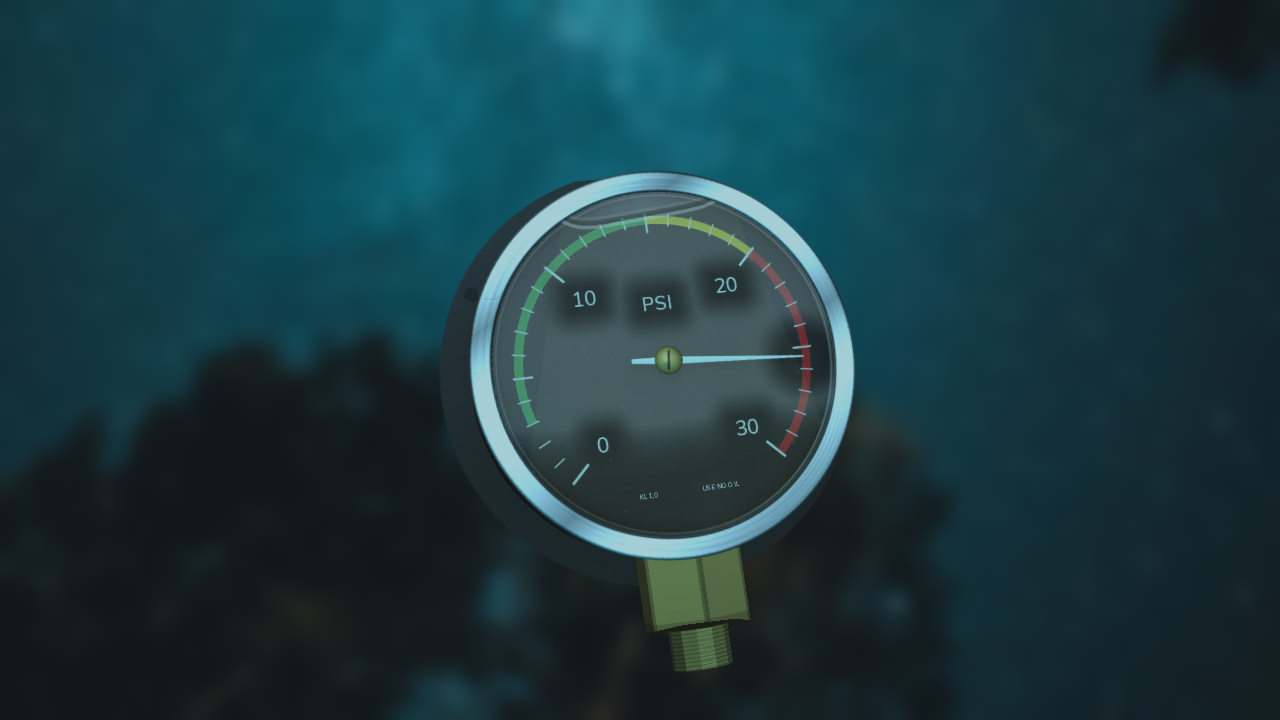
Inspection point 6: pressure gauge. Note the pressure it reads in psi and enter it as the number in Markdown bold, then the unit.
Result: **25.5** psi
